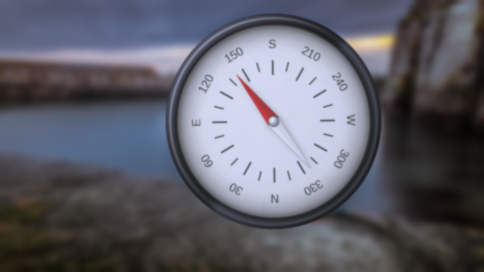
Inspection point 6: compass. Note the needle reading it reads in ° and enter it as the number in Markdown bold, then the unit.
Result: **142.5** °
